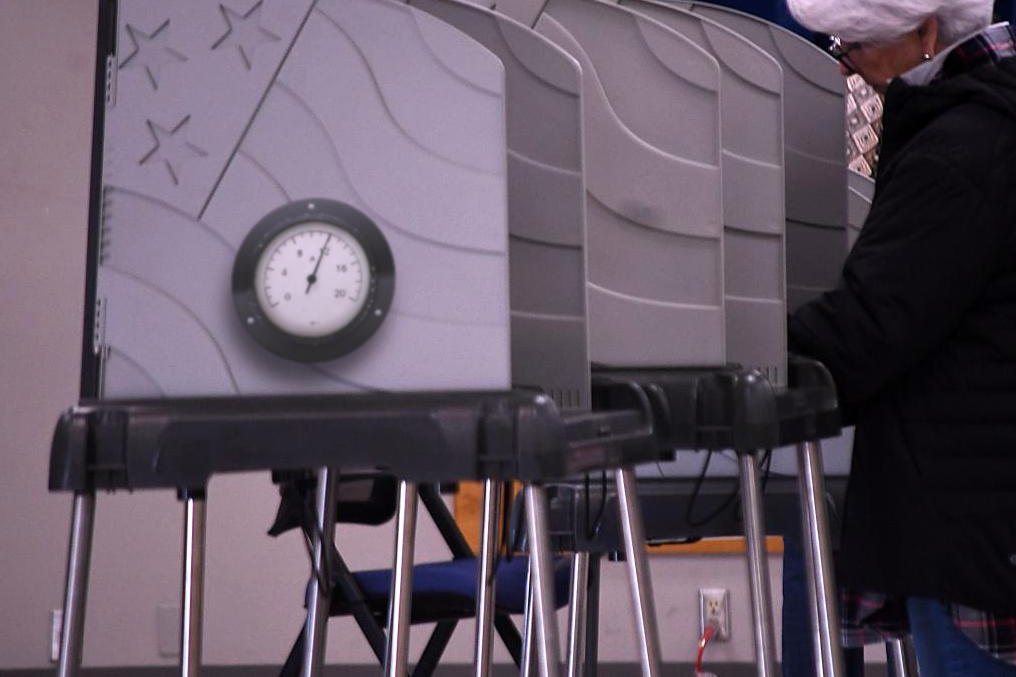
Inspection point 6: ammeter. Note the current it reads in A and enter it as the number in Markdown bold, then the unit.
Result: **12** A
